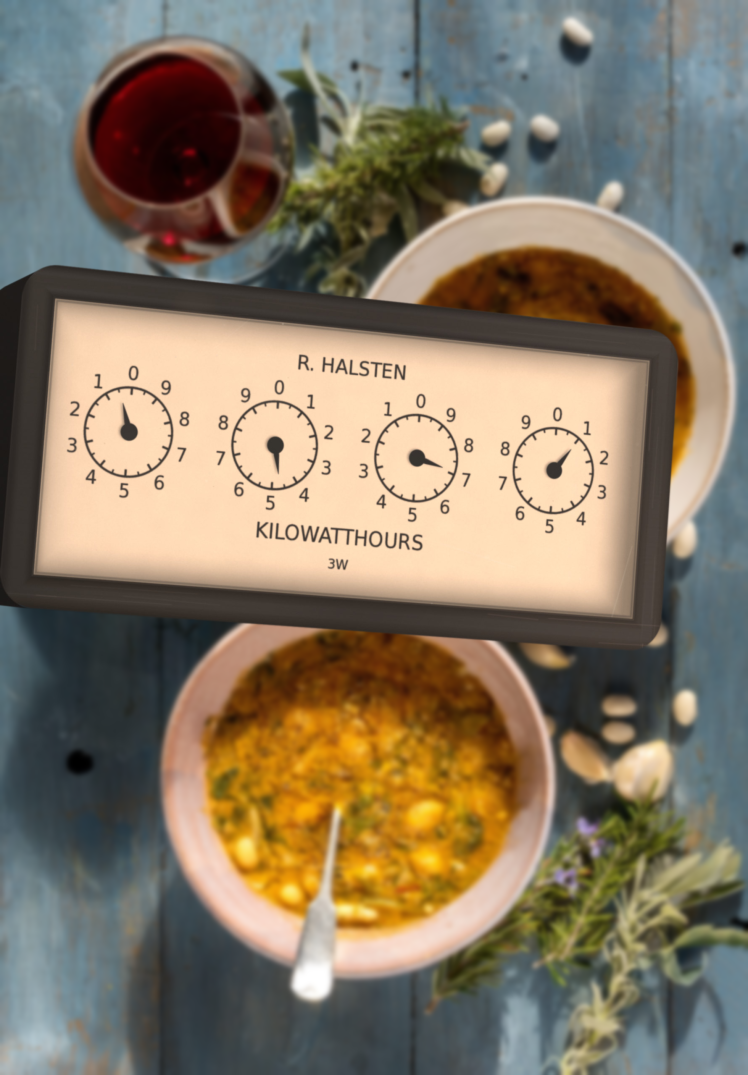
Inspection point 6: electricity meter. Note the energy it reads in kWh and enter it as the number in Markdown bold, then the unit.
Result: **471** kWh
